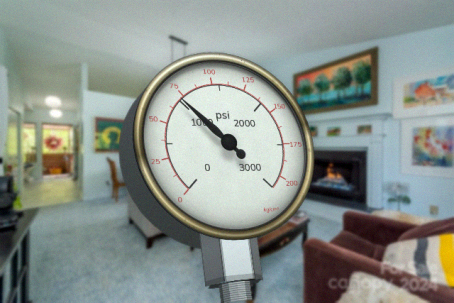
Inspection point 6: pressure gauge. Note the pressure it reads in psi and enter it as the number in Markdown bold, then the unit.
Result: **1000** psi
